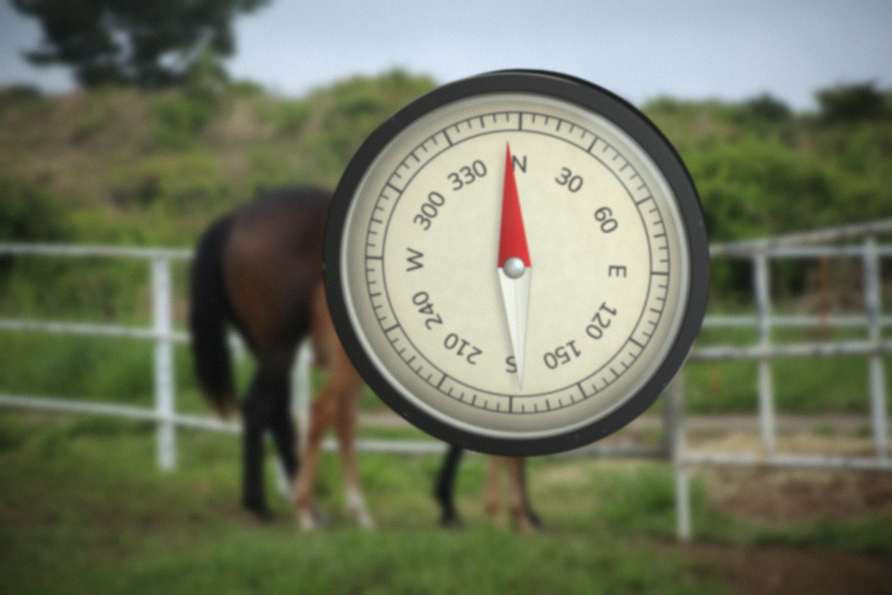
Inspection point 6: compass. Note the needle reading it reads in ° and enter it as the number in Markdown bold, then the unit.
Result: **355** °
